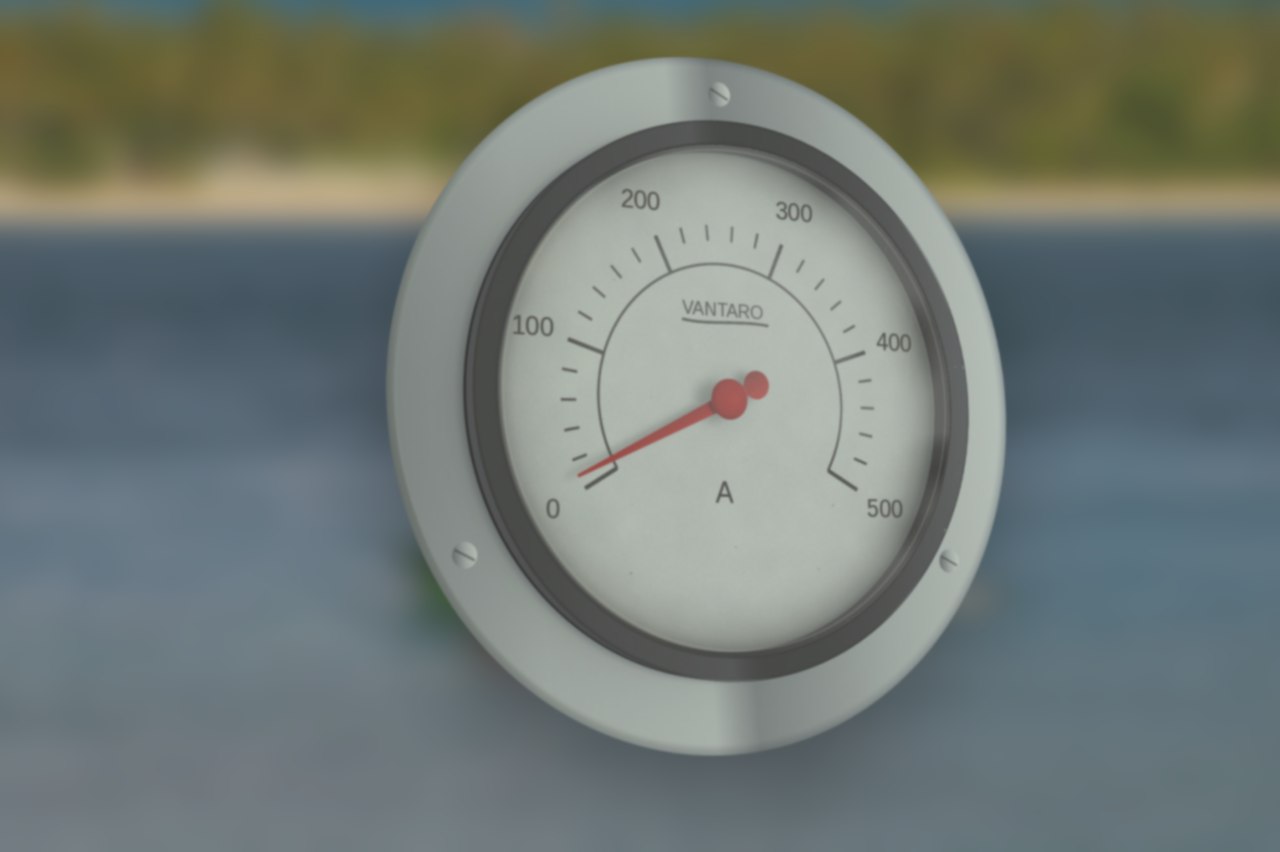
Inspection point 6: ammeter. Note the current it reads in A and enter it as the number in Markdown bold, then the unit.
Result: **10** A
